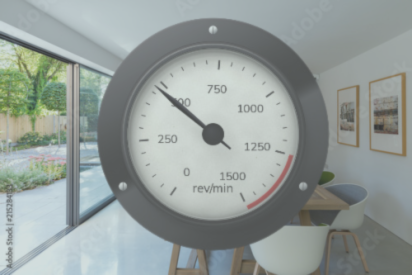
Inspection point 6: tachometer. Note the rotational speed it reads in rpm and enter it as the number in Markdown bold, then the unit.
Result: **475** rpm
